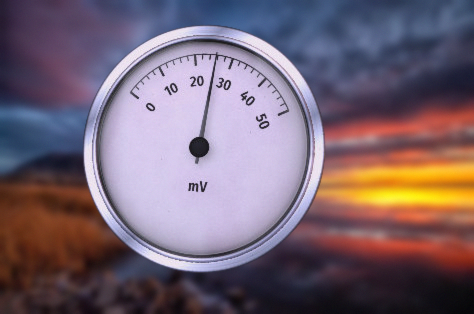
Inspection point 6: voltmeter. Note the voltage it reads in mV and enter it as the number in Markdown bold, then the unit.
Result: **26** mV
